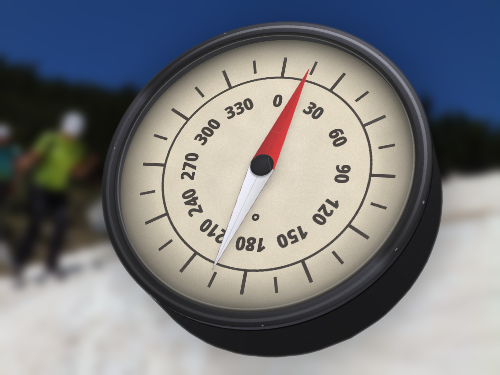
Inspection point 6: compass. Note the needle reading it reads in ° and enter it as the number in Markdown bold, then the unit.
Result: **15** °
